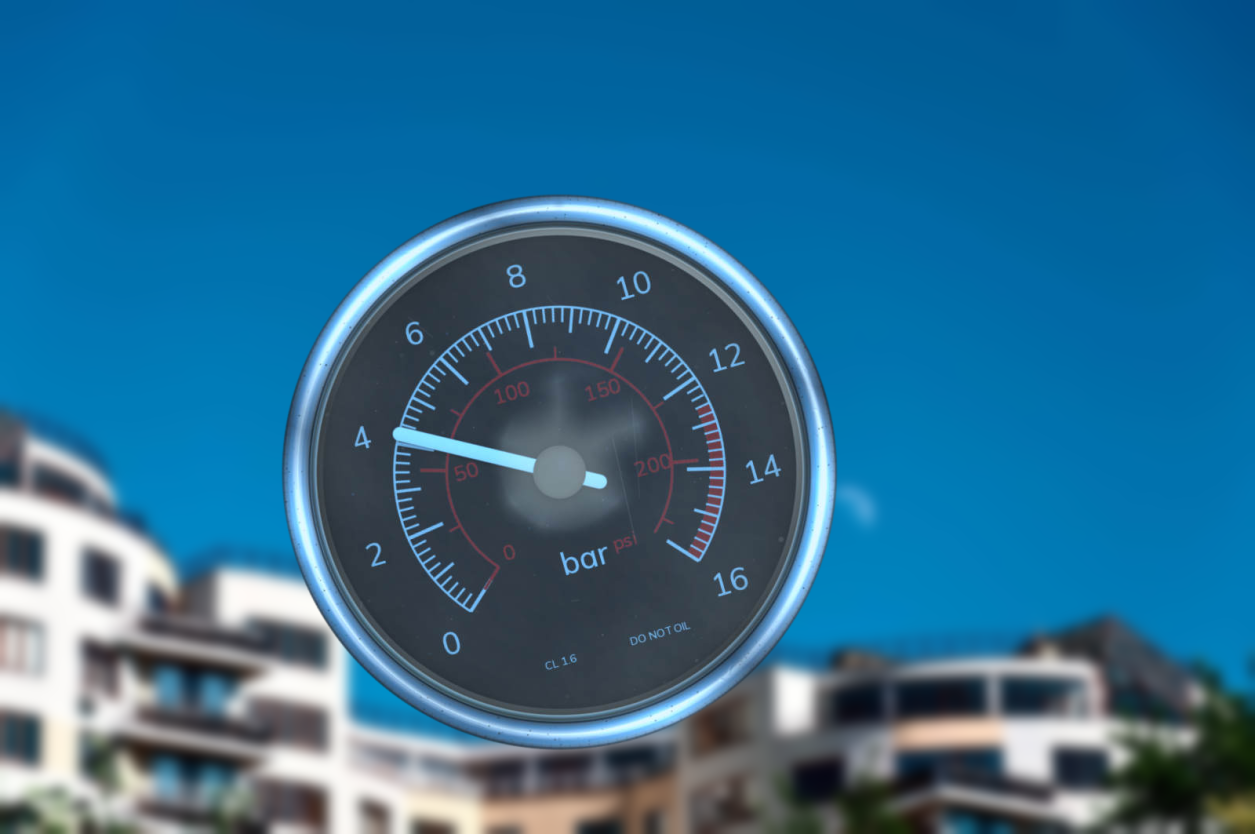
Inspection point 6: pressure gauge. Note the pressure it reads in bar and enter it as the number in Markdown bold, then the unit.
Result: **4.2** bar
